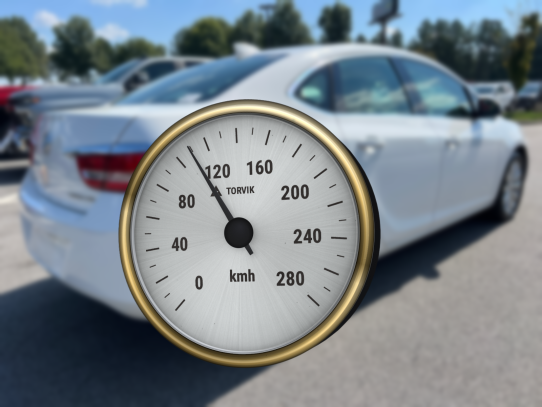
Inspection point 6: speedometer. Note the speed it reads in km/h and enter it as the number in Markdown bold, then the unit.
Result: **110** km/h
